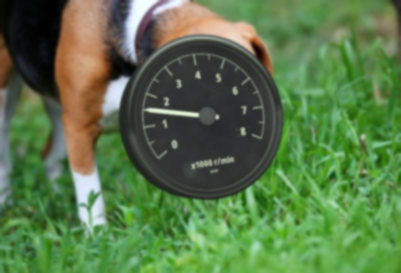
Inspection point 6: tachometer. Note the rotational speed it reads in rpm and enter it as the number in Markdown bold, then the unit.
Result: **1500** rpm
